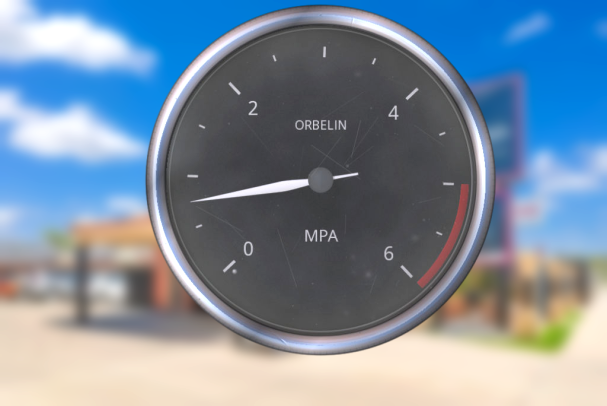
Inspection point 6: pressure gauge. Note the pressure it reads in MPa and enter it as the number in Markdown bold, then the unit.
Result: **0.75** MPa
